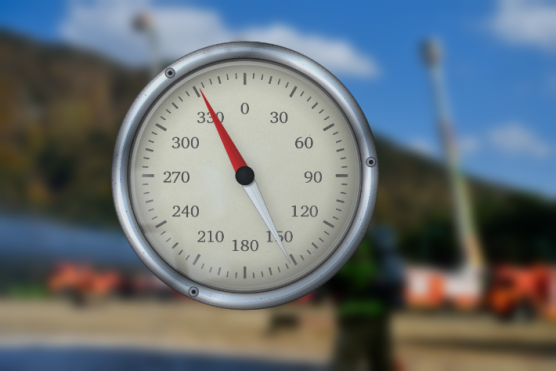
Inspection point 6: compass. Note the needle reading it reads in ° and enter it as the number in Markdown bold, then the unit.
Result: **332.5** °
